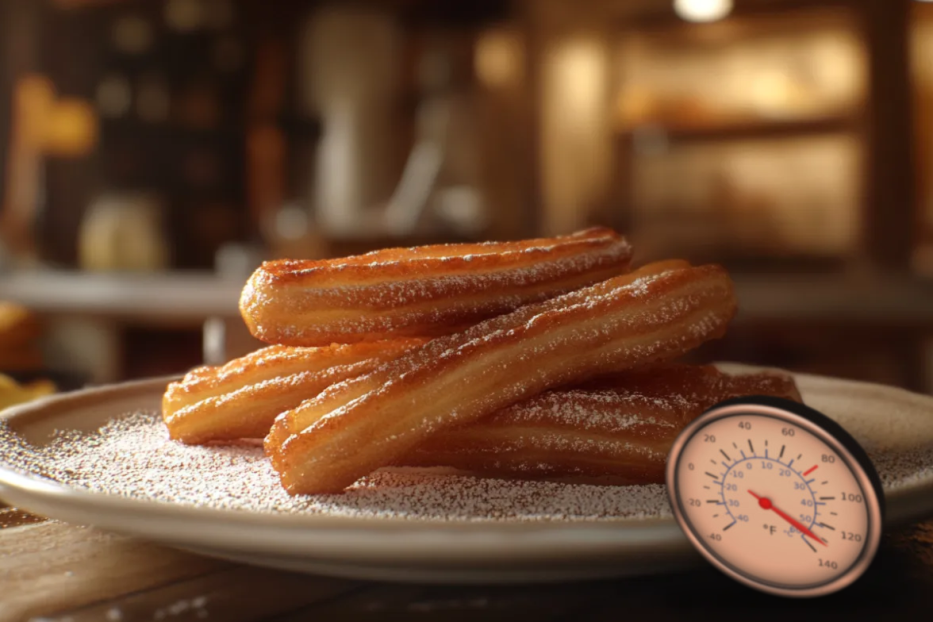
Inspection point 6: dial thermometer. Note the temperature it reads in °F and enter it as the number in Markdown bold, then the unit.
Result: **130** °F
